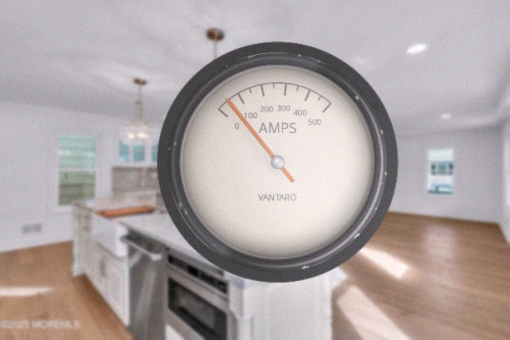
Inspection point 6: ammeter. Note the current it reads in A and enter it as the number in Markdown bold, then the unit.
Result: **50** A
